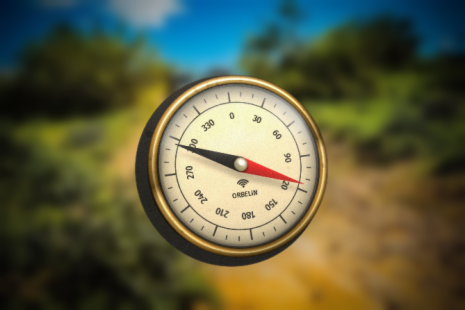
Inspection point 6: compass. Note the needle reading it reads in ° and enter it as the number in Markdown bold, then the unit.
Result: **115** °
